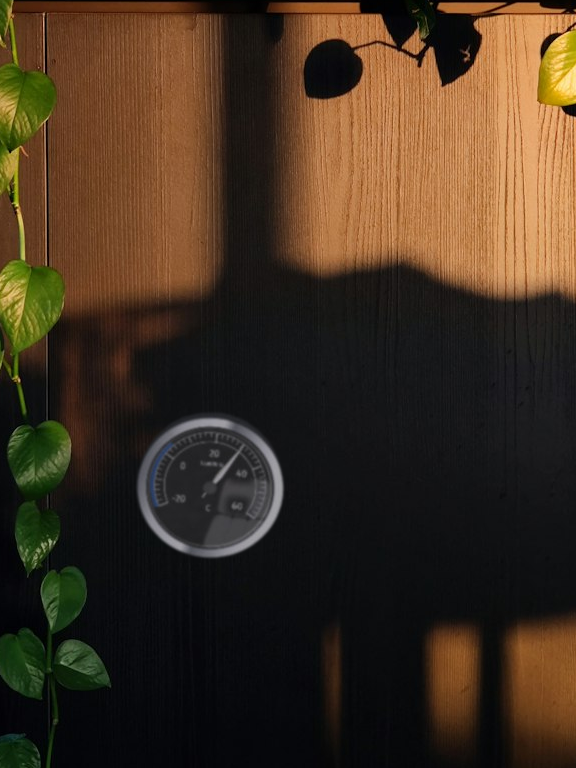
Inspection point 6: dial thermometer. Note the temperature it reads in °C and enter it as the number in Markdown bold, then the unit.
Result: **30** °C
